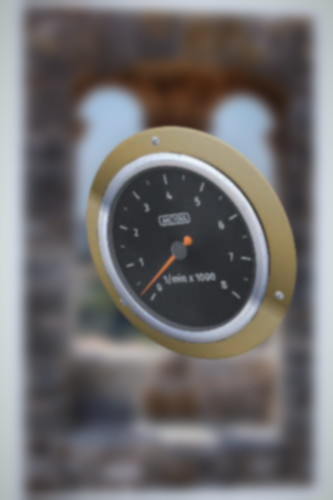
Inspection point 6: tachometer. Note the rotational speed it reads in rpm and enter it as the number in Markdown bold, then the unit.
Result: **250** rpm
